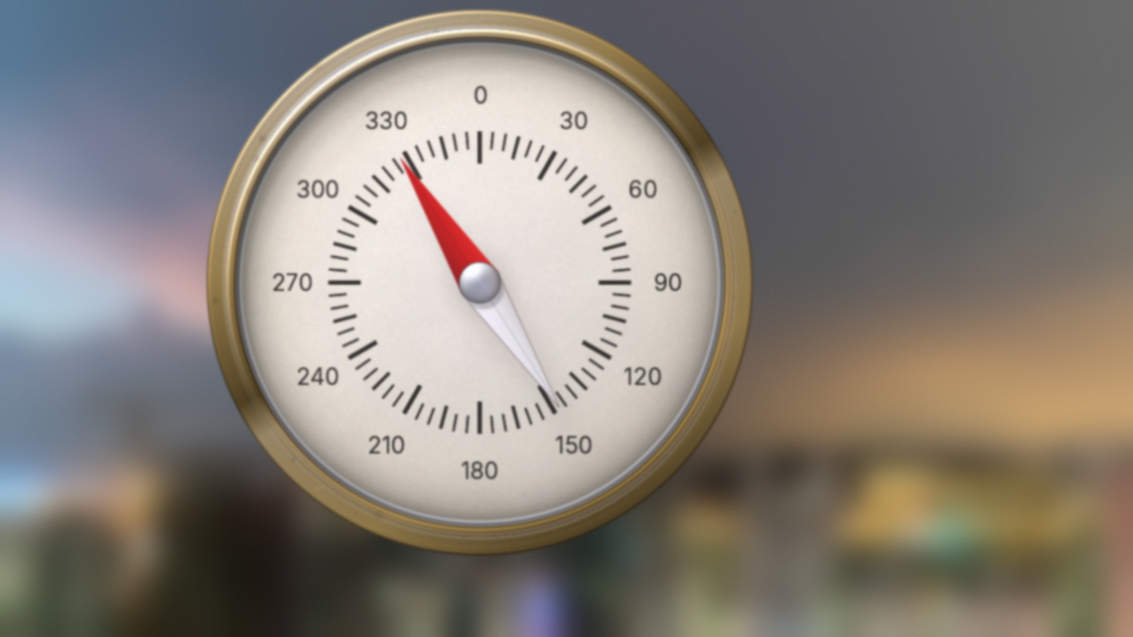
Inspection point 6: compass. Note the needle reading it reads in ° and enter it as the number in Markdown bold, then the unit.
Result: **327.5** °
